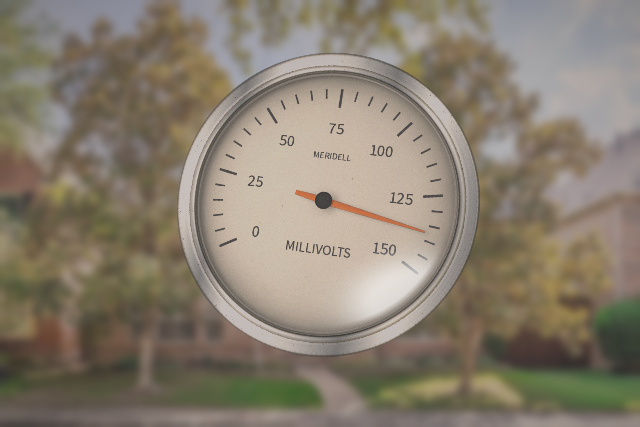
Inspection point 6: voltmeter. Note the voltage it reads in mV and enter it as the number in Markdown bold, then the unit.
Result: **137.5** mV
